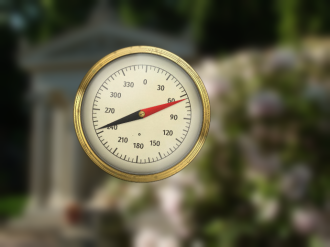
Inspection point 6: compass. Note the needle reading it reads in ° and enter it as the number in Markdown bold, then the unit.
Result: **65** °
